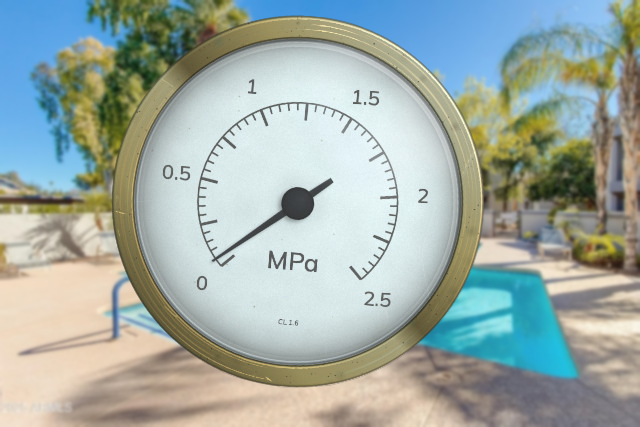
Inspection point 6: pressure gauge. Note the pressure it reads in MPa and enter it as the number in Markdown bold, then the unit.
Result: **0.05** MPa
